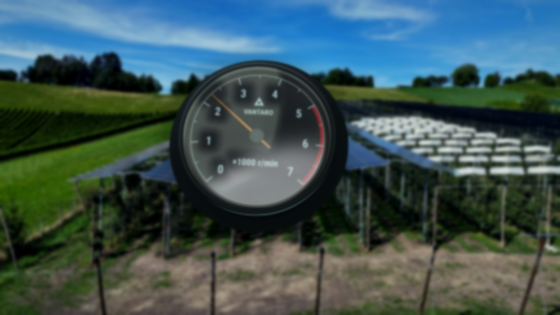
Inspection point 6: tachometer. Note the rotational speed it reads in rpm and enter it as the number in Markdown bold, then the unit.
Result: **2250** rpm
